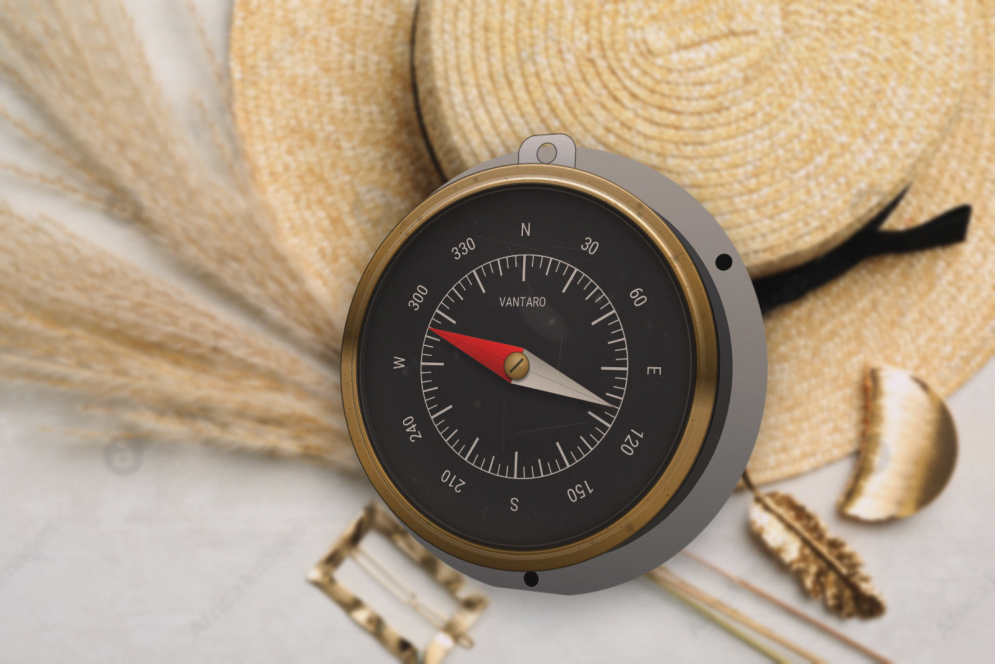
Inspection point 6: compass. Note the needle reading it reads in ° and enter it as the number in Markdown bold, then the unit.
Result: **290** °
